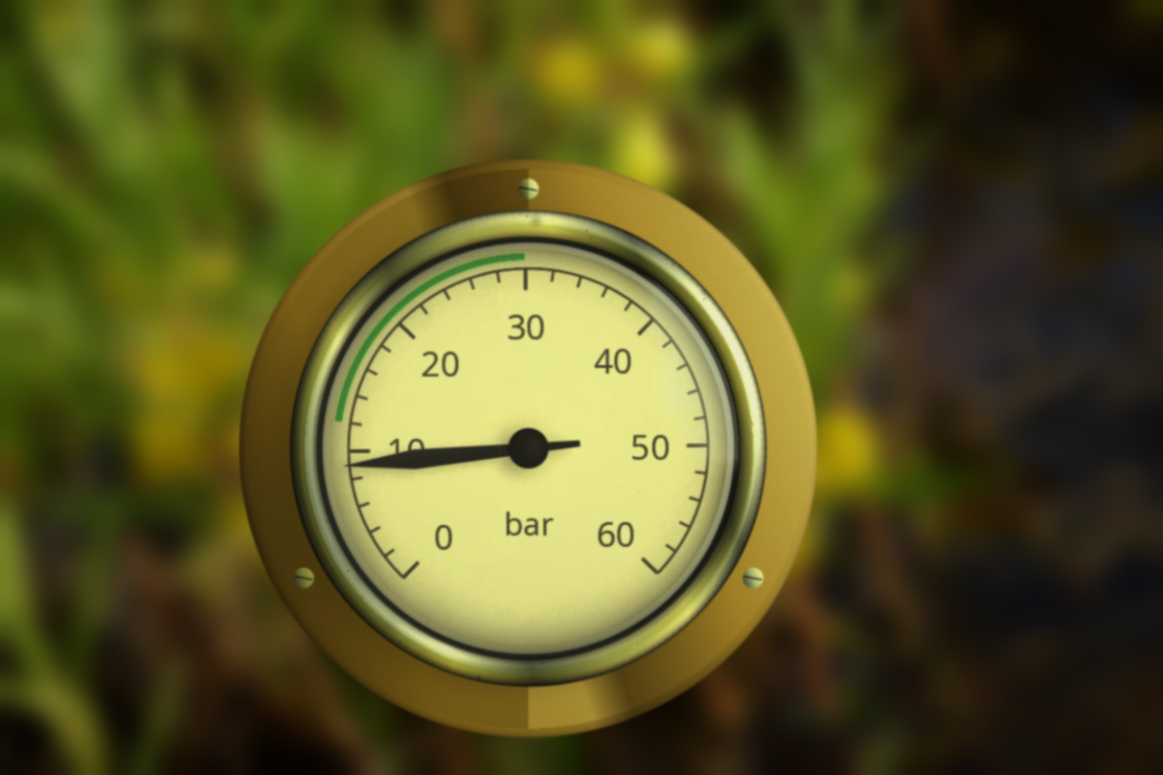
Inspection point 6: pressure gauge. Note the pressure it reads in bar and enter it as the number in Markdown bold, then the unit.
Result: **9** bar
